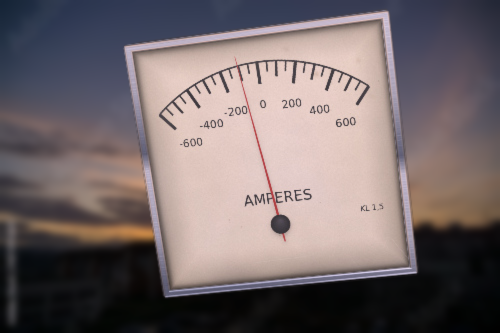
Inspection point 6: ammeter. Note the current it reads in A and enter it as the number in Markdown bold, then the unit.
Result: **-100** A
